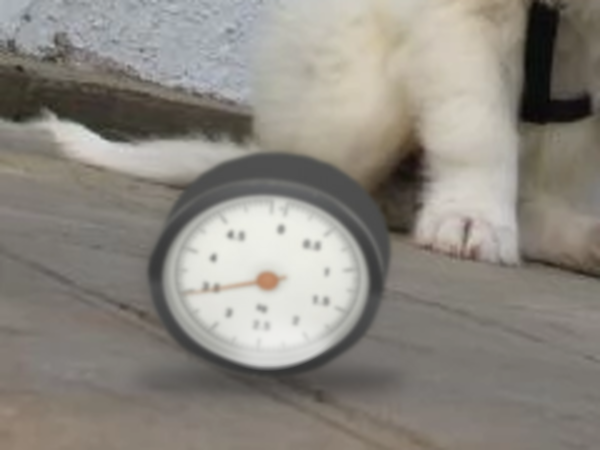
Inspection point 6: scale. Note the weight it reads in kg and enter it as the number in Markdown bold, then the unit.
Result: **3.5** kg
